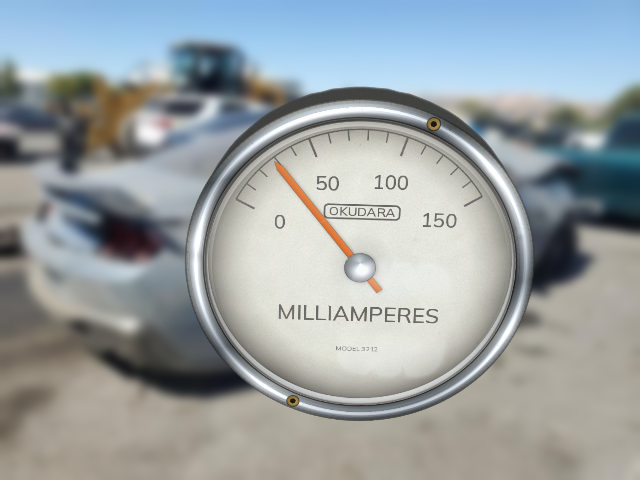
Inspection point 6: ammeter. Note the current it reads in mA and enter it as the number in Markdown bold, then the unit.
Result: **30** mA
